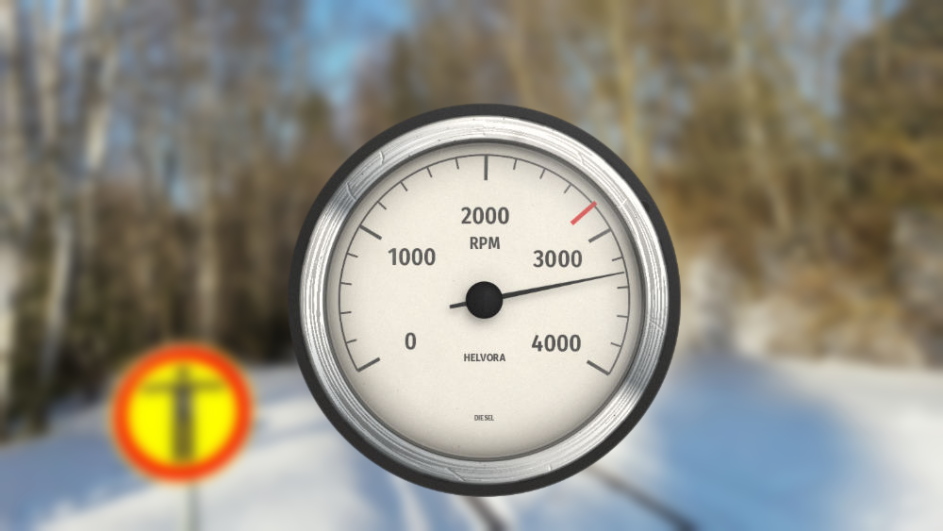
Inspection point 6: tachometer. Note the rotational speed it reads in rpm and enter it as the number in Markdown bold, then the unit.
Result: **3300** rpm
